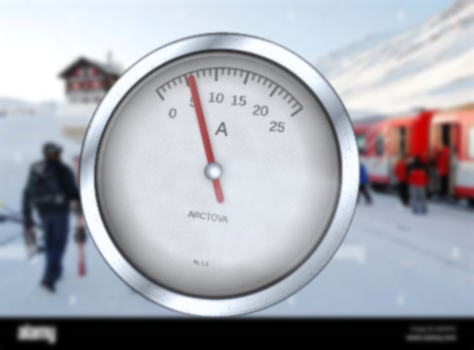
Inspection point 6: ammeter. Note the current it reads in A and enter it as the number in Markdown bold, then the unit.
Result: **6** A
